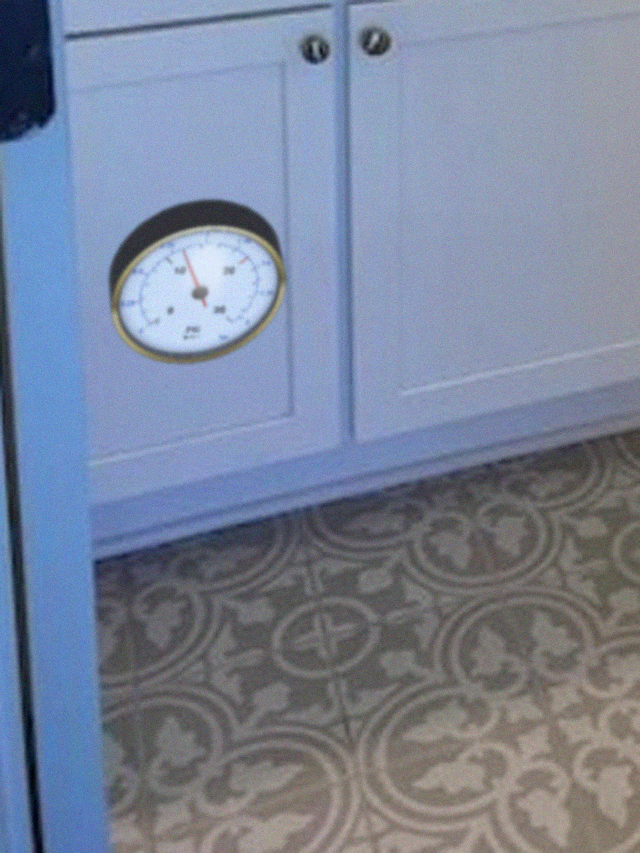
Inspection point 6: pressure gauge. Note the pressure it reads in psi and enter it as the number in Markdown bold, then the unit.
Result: **12** psi
